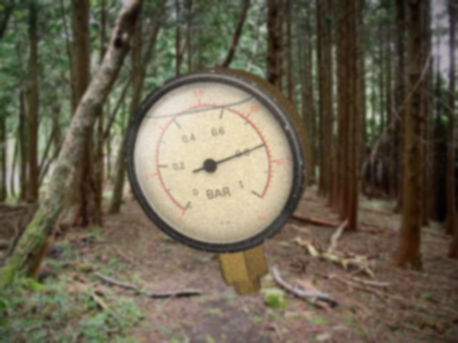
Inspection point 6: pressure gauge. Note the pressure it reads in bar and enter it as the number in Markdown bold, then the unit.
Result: **0.8** bar
